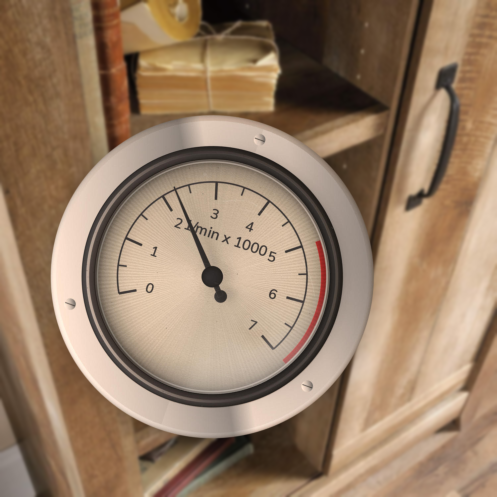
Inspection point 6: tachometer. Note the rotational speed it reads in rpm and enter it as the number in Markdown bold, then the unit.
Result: **2250** rpm
